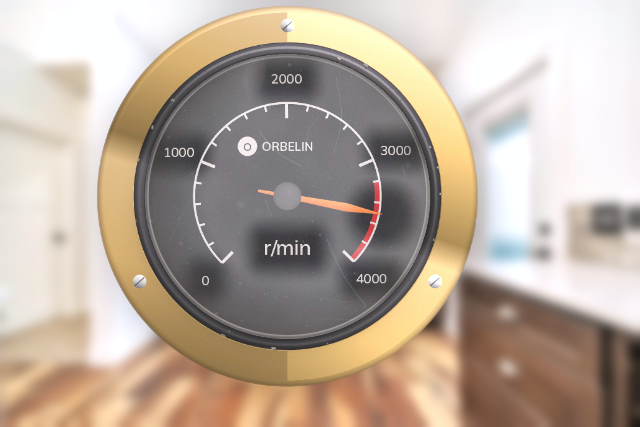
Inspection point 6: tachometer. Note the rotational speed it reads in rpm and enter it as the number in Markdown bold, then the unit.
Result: **3500** rpm
